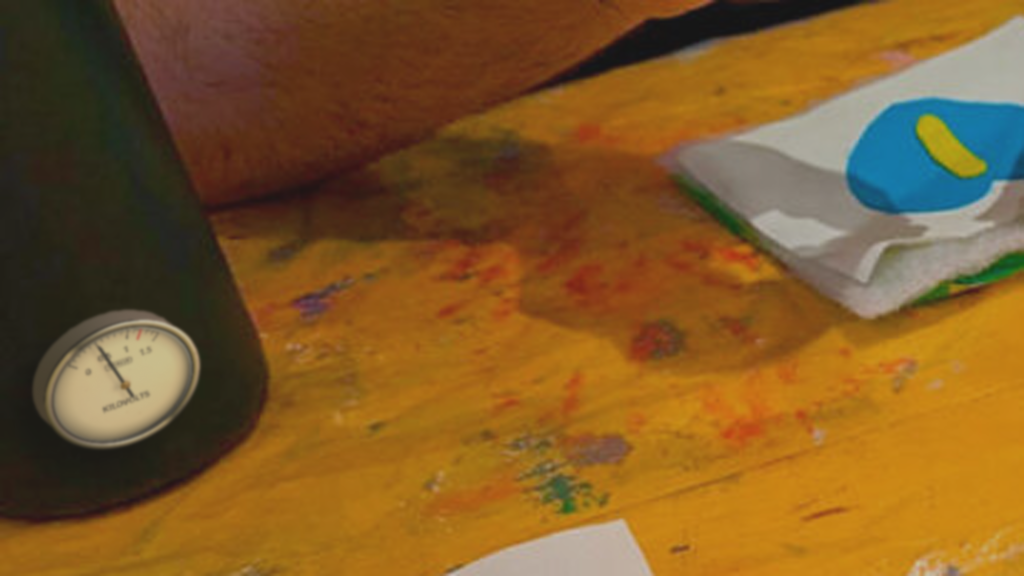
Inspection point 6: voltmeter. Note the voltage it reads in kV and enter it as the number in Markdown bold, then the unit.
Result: **0.5** kV
